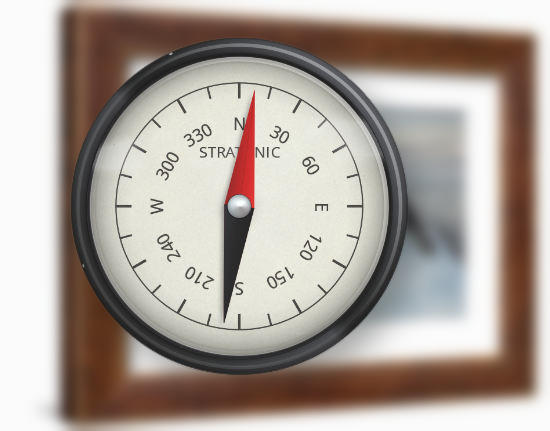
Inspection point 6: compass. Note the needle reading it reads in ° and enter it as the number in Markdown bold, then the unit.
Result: **7.5** °
